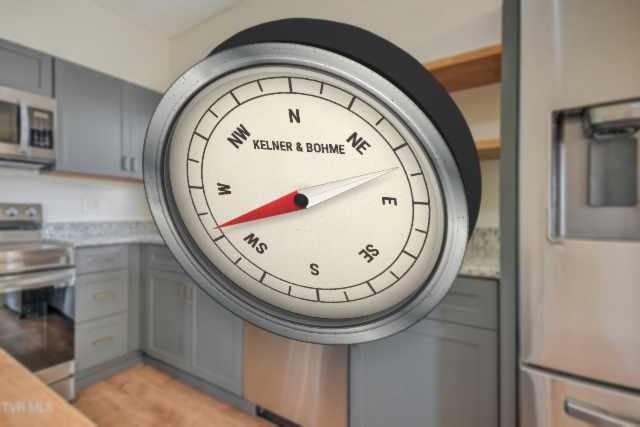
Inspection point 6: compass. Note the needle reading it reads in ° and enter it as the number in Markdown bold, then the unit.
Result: **247.5** °
